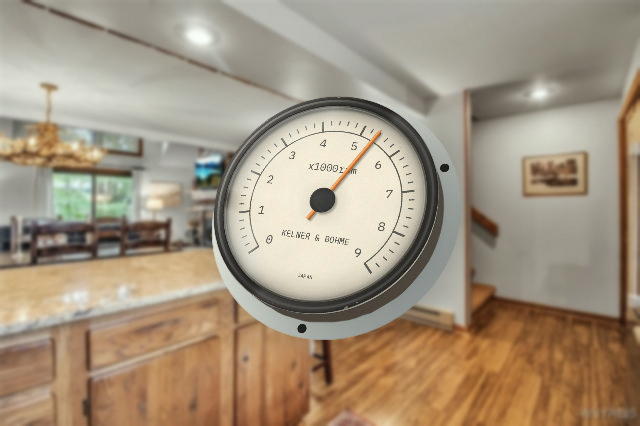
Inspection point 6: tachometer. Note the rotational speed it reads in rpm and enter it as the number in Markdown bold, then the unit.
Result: **5400** rpm
